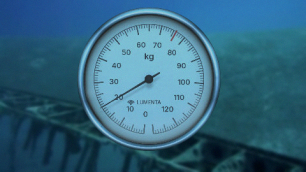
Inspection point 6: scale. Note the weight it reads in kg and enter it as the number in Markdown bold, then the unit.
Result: **20** kg
